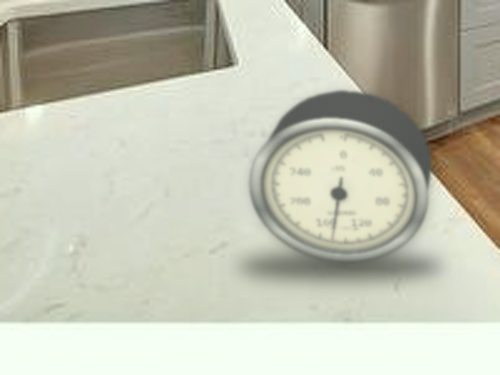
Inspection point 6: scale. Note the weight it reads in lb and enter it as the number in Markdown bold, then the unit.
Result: **150** lb
